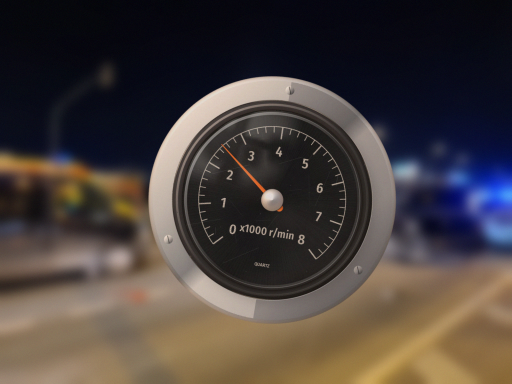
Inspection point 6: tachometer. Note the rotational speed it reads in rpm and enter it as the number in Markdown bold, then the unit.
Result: **2500** rpm
